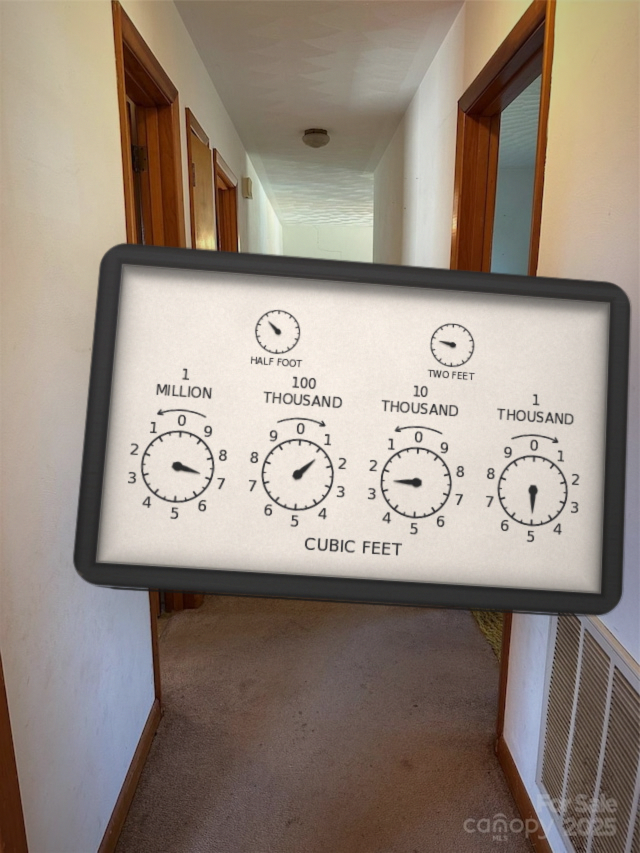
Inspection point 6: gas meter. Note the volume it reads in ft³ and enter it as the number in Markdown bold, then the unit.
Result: **712500** ft³
